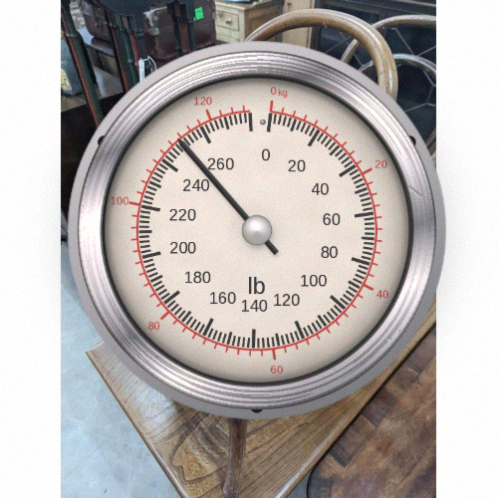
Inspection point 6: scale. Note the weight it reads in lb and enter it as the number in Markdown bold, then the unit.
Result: **250** lb
